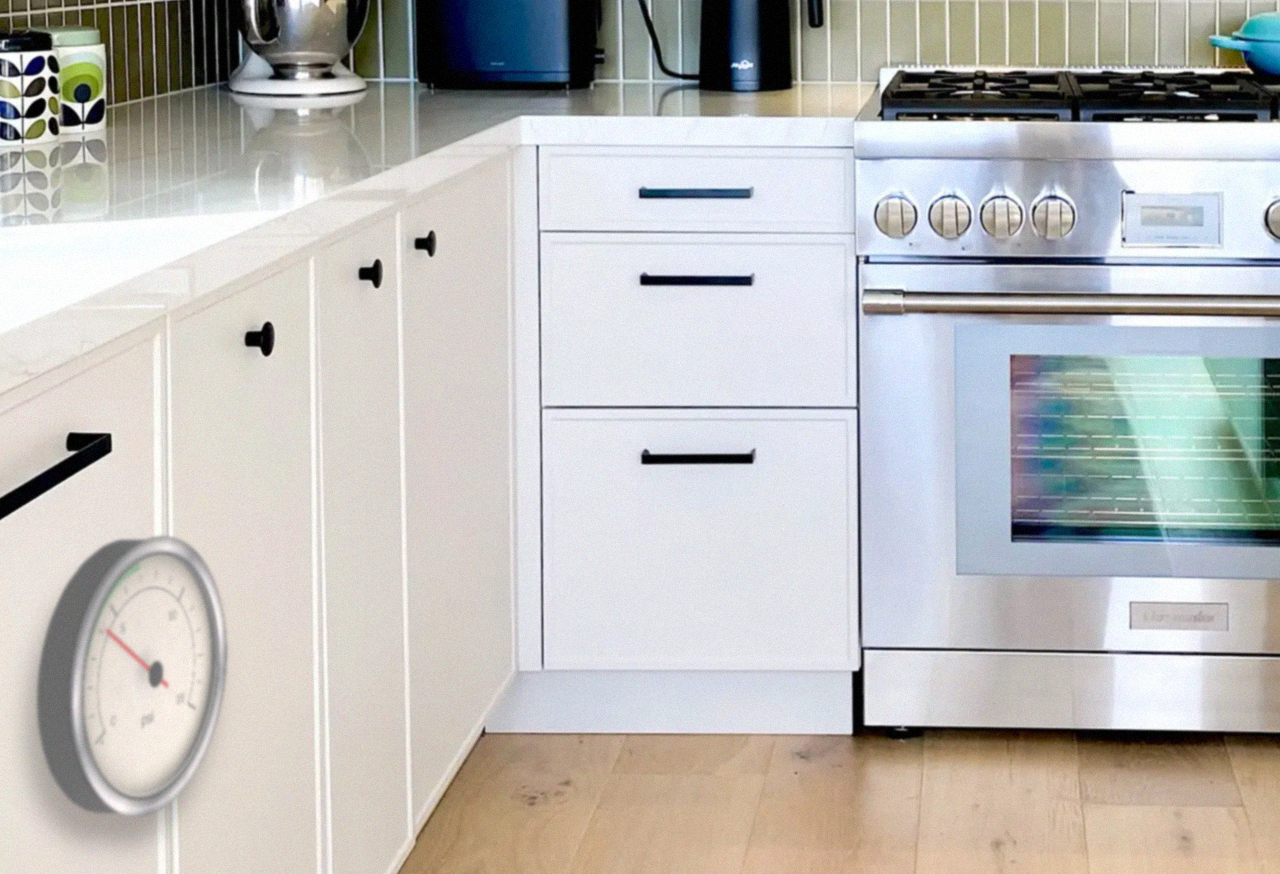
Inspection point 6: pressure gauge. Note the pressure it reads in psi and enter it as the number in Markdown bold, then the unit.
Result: **4** psi
